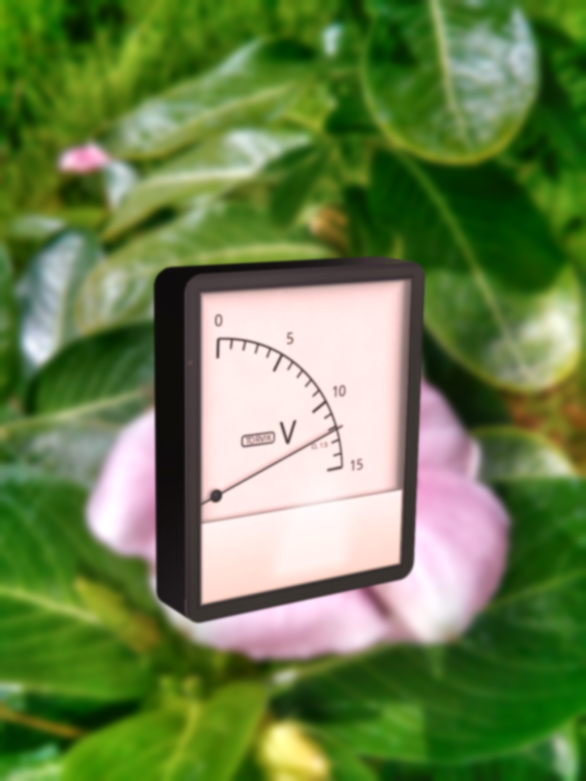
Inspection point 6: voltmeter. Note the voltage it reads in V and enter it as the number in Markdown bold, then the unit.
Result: **12** V
